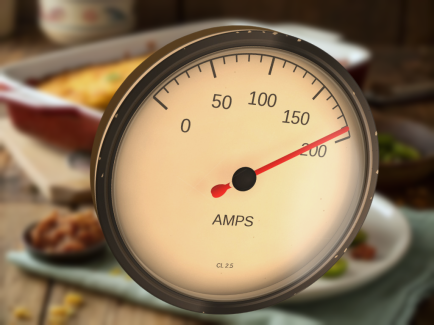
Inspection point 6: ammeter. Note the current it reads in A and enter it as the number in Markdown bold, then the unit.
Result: **190** A
